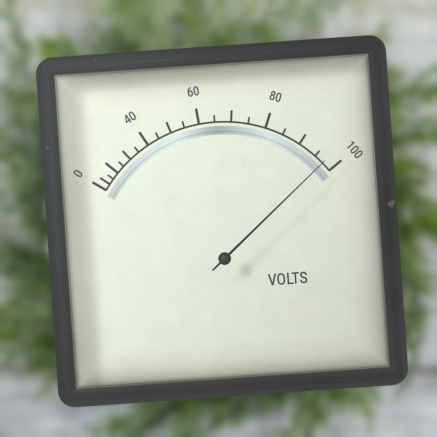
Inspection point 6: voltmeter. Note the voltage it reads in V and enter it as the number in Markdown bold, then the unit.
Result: **97.5** V
